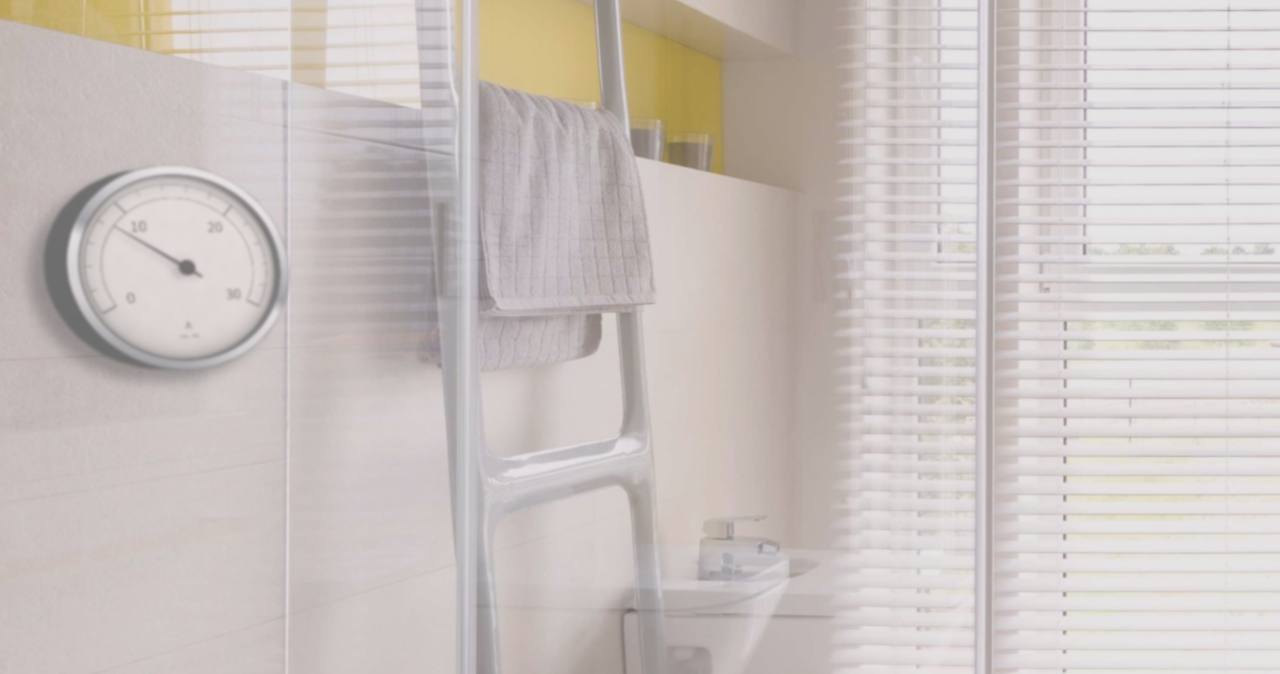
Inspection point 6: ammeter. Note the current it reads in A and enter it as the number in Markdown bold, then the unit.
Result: **8** A
